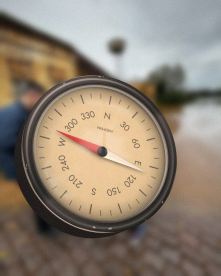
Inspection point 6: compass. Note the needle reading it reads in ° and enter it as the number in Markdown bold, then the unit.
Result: **280** °
